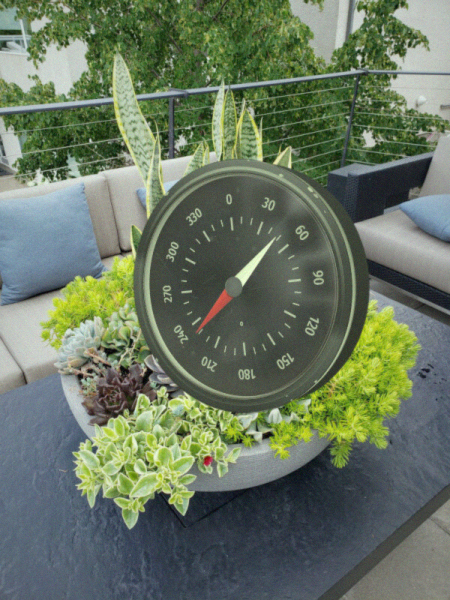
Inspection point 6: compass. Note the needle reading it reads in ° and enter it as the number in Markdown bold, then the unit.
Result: **230** °
